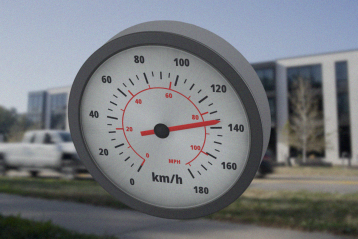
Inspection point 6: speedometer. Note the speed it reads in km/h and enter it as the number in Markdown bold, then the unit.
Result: **135** km/h
